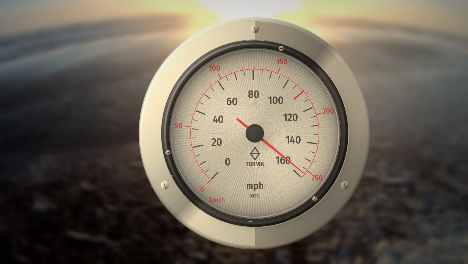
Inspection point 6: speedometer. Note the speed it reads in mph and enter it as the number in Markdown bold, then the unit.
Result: **157.5** mph
